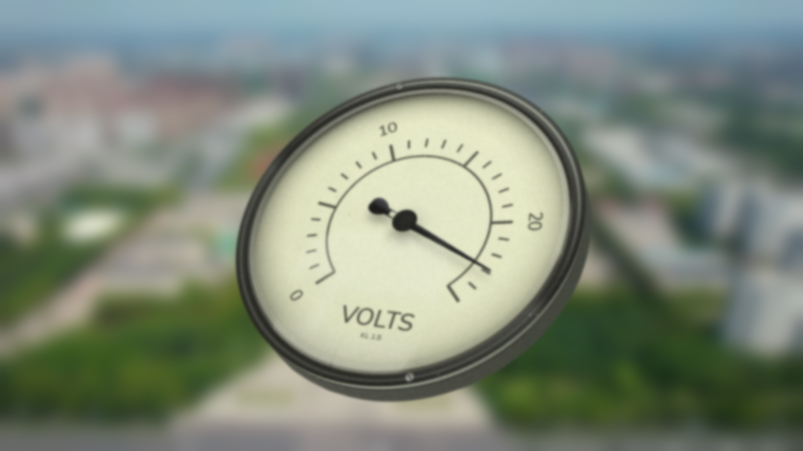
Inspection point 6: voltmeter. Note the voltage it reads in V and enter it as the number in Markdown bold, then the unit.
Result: **23** V
